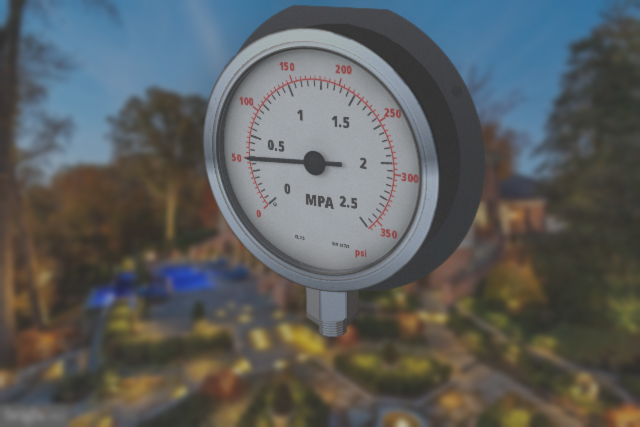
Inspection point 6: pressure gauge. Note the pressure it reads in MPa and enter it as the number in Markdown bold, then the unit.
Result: **0.35** MPa
